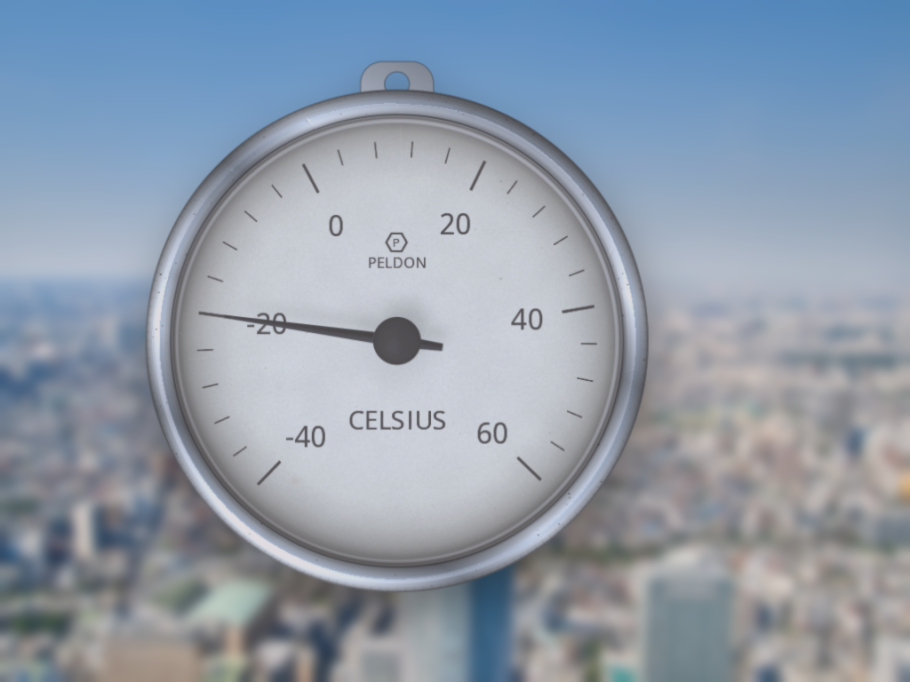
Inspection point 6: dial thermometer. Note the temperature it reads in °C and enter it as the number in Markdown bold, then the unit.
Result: **-20** °C
